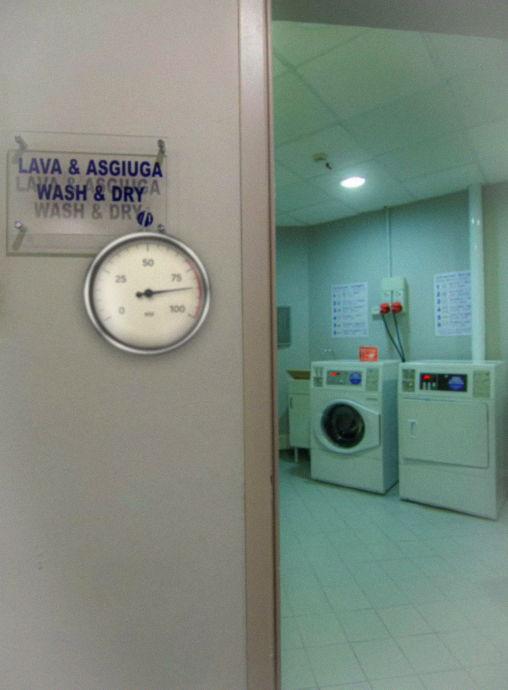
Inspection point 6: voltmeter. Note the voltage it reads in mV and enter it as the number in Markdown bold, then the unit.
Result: **85** mV
